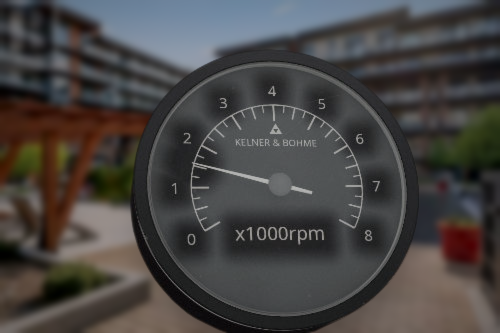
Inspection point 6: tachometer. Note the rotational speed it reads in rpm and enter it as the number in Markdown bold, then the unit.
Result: **1500** rpm
